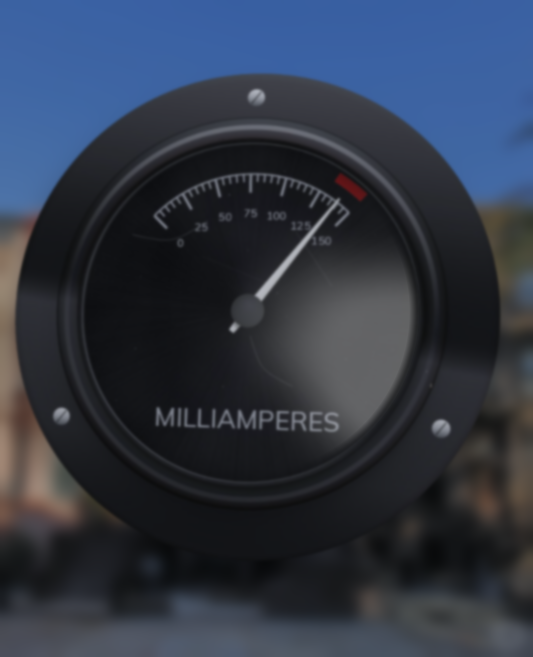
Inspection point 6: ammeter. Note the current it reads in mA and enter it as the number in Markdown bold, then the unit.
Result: **140** mA
